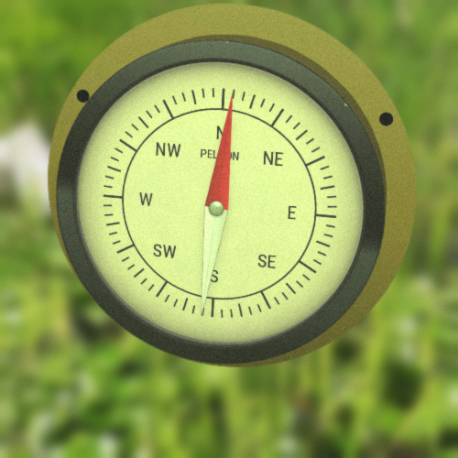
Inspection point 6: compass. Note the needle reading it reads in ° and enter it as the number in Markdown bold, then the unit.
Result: **5** °
